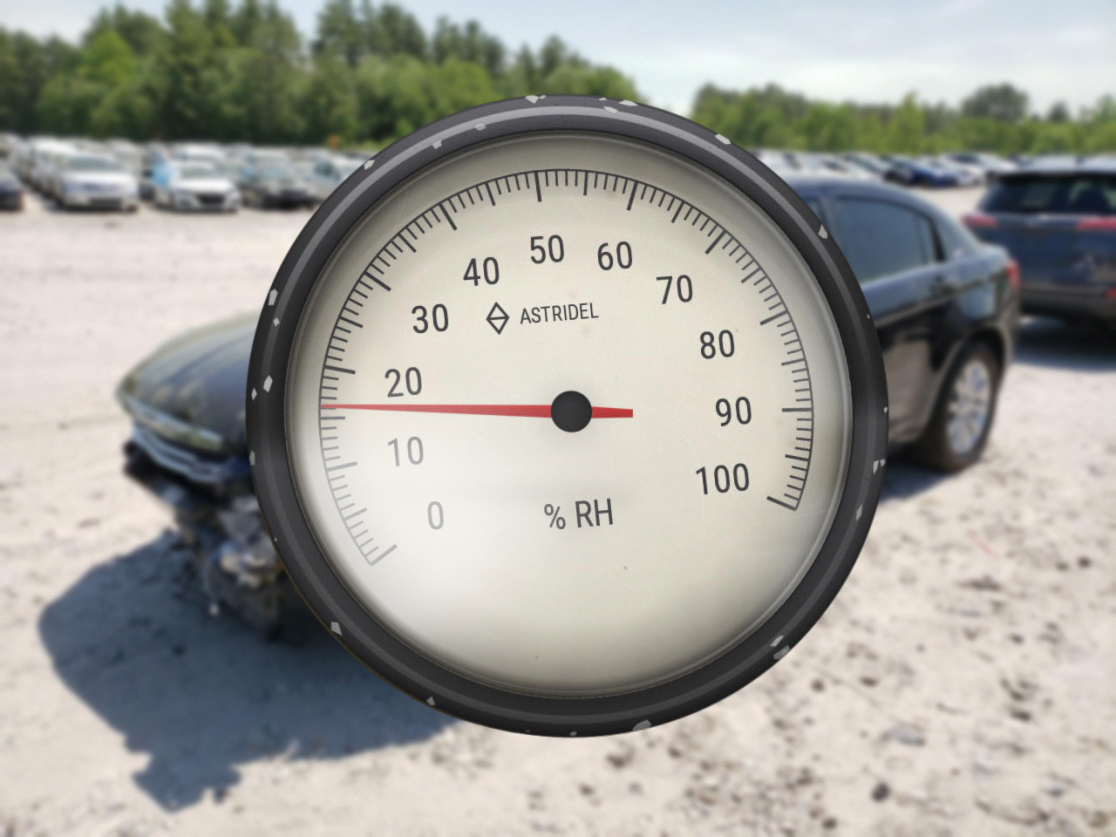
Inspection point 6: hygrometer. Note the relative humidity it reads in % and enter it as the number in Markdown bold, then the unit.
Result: **16** %
